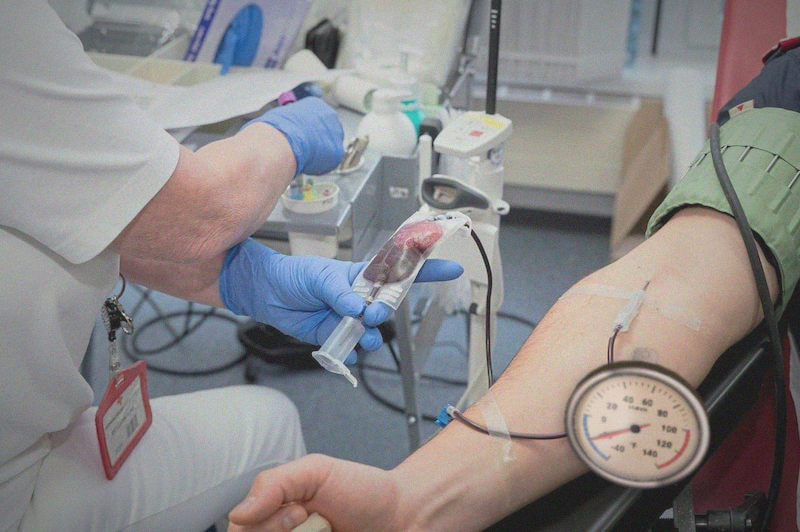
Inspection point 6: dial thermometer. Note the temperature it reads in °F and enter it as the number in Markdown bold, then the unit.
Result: **-20** °F
